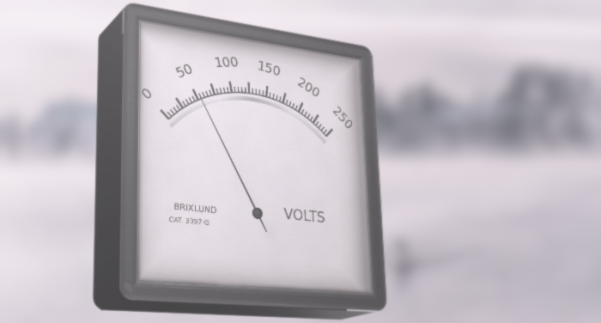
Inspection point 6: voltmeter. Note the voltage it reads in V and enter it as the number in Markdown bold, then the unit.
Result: **50** V
